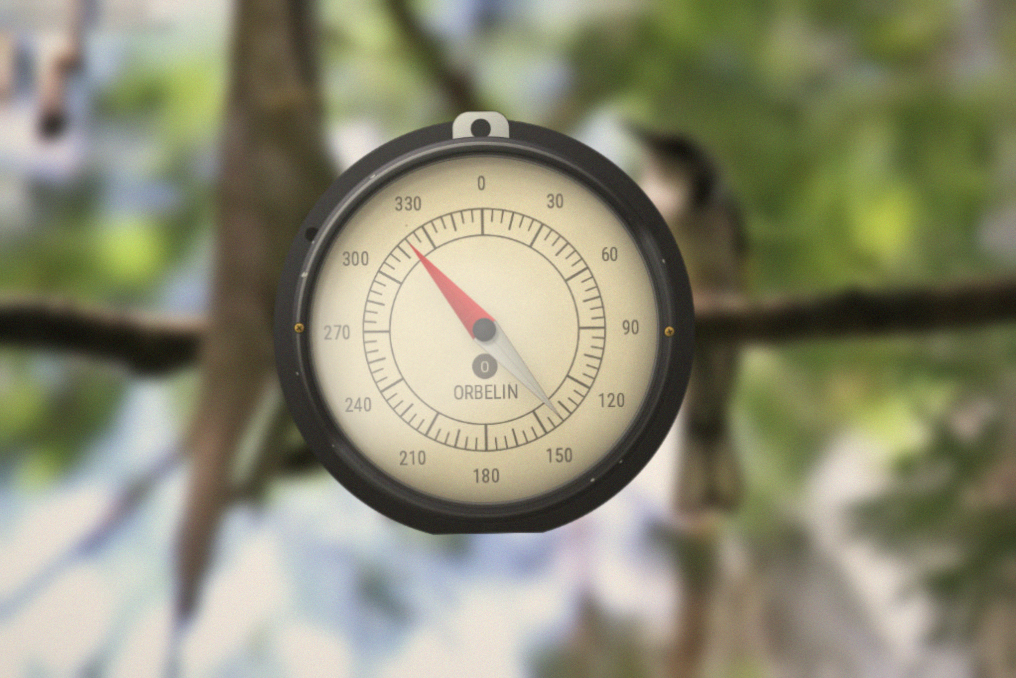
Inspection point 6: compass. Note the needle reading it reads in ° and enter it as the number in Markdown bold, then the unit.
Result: **320** °
